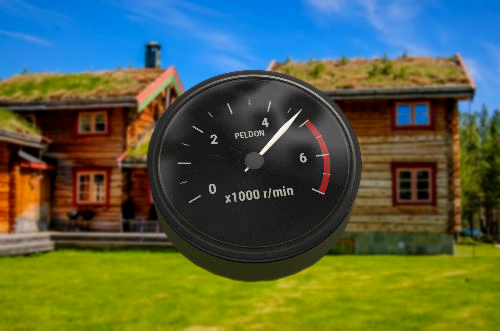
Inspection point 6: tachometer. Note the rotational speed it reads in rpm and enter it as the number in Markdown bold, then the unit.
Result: **4750** rpm
